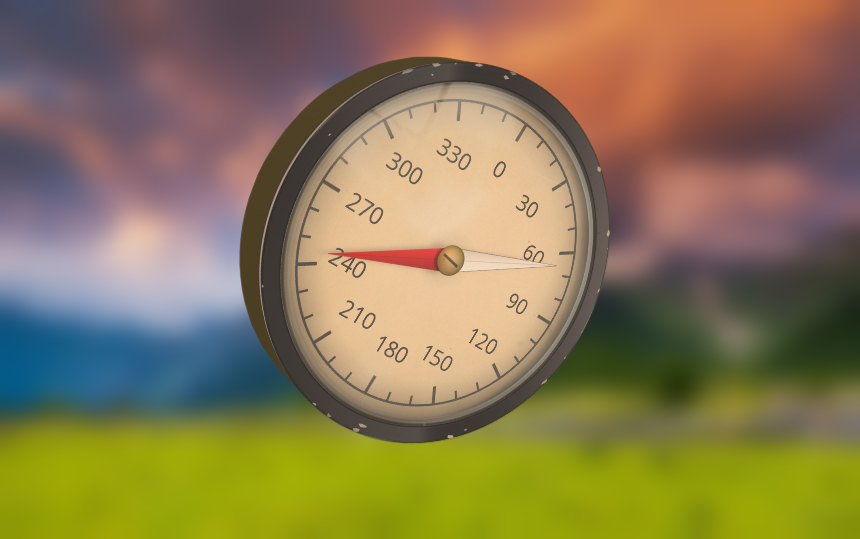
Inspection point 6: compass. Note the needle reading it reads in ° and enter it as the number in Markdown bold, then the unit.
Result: **245** °
